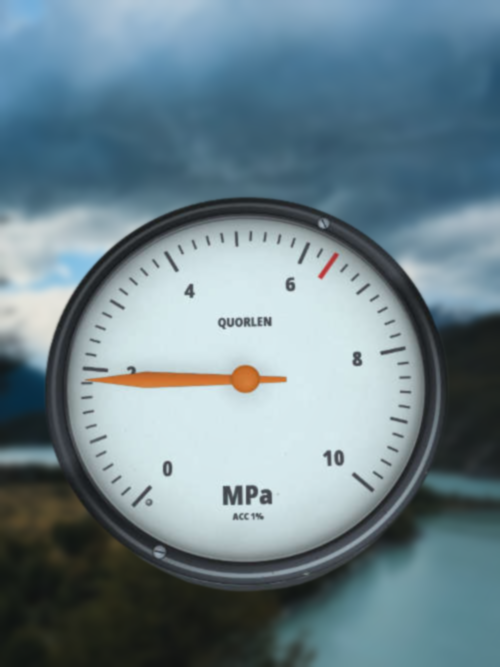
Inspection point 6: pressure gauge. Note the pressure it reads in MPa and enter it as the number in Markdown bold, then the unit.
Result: **1.8** MPa
